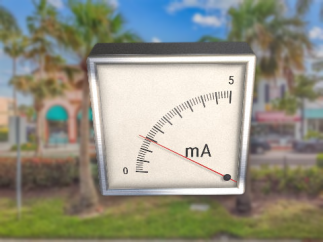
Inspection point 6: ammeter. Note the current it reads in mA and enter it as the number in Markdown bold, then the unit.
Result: **1.5** mA
